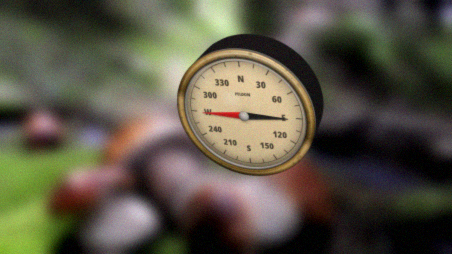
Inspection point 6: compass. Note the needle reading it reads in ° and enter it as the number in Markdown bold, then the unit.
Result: **270** °
